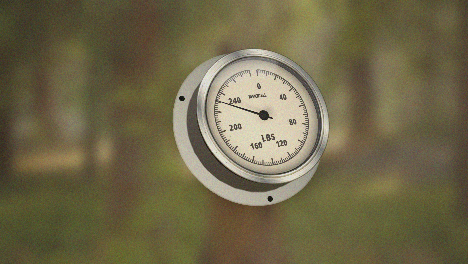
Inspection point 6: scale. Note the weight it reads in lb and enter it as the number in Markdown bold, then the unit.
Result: **230** lb
